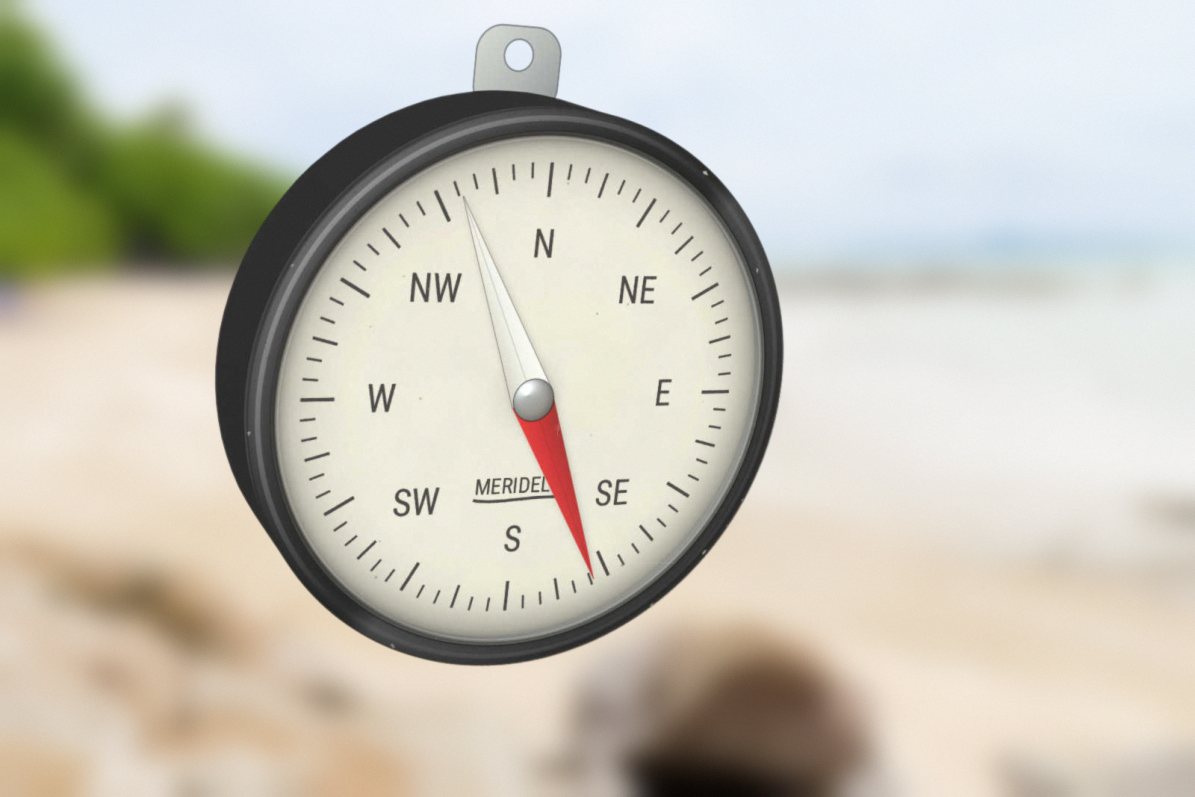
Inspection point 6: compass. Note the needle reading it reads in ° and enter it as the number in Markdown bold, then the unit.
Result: **155** °
